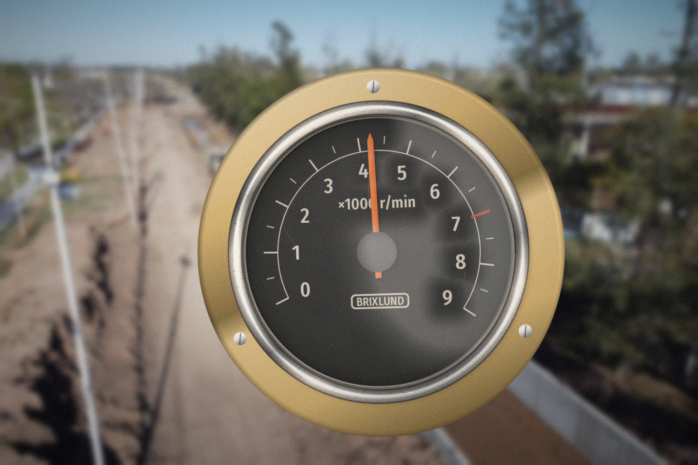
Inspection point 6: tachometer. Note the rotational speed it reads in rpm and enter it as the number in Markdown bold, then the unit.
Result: **4250** rpm
